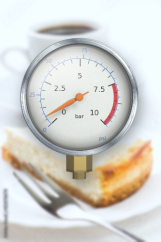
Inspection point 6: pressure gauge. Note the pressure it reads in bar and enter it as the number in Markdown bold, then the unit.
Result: **0.5** bar
